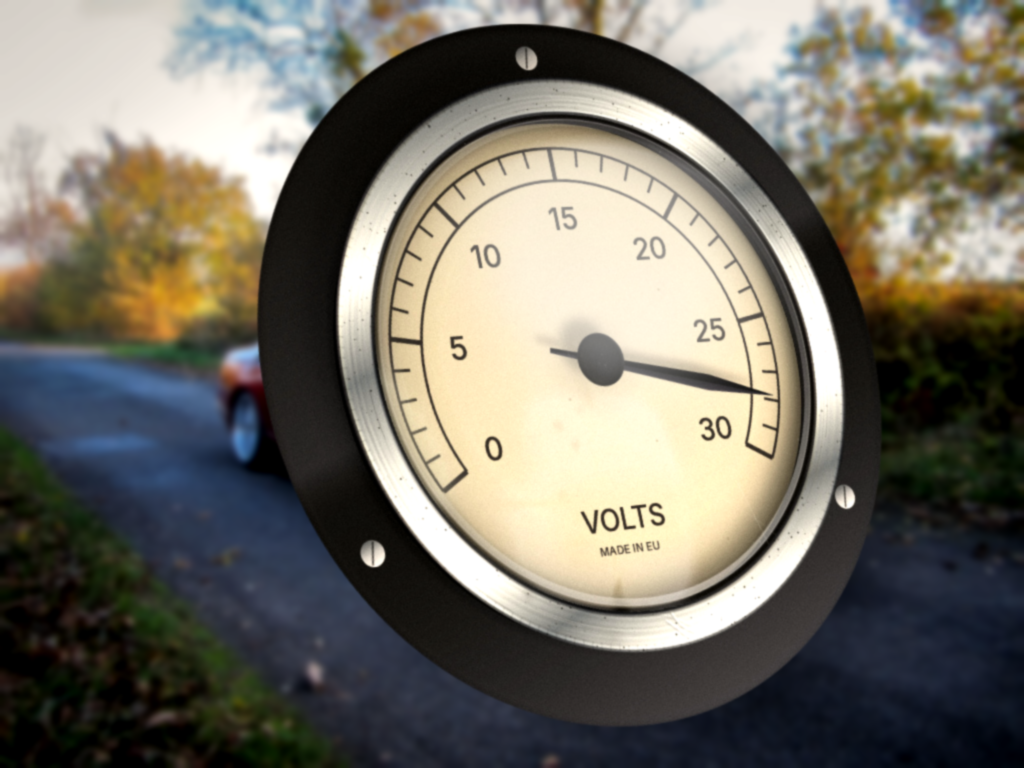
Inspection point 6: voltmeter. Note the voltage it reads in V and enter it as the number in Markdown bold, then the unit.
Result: **28** V
